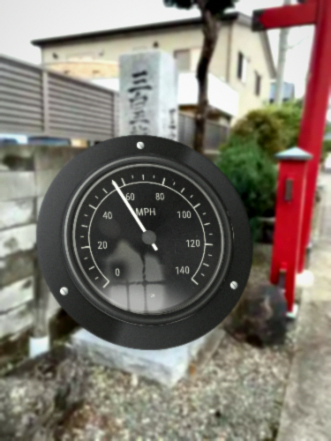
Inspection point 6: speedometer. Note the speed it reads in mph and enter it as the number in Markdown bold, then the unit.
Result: **55** mph
